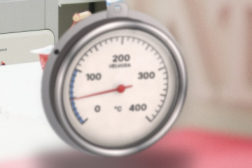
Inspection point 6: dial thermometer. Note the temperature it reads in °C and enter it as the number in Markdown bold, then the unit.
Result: **50** °C
